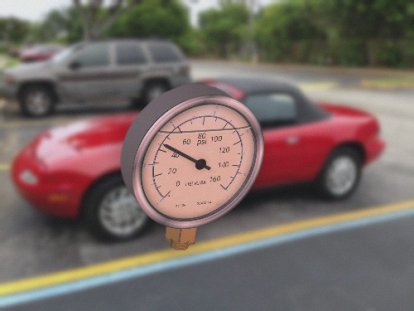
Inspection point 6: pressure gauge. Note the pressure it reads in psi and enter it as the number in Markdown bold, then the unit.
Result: **45** psi
